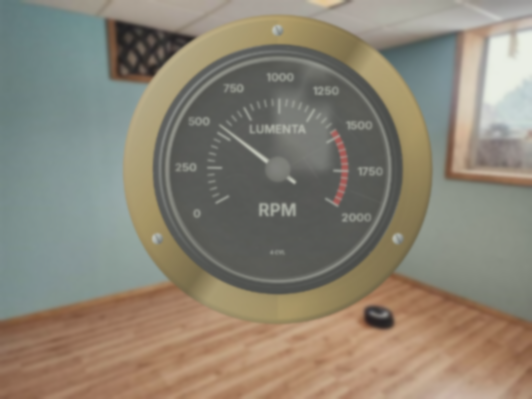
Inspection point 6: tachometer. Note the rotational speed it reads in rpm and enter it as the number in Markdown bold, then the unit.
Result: **550** rpm
